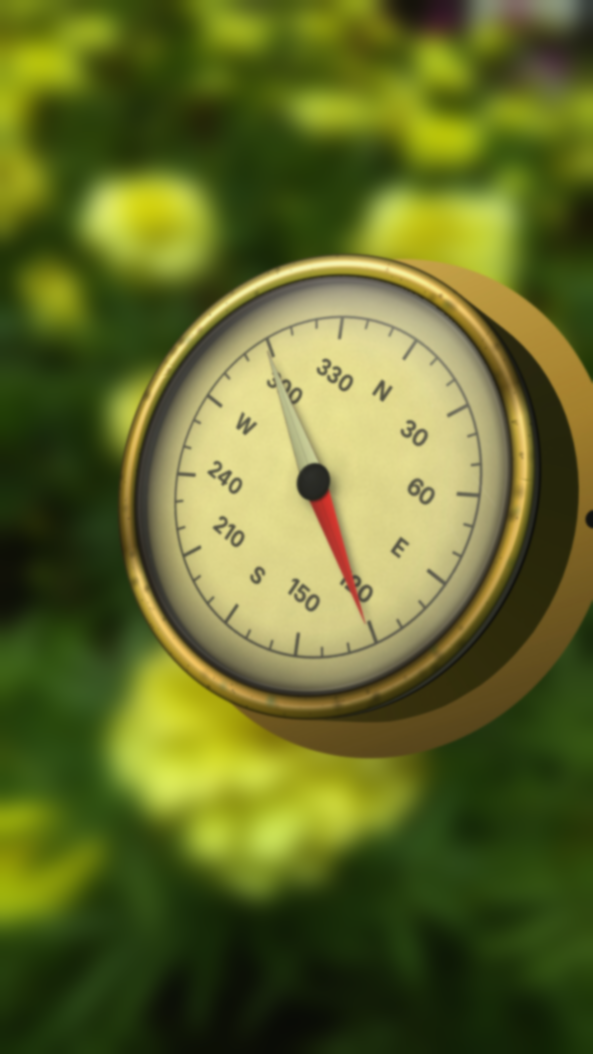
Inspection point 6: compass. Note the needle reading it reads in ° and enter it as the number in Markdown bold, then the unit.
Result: **120** °
